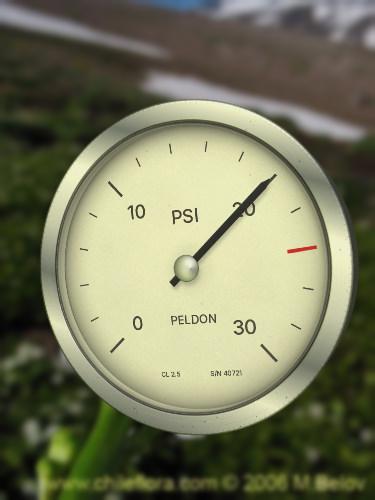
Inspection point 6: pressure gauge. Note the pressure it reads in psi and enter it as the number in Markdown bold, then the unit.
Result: **20** psi
